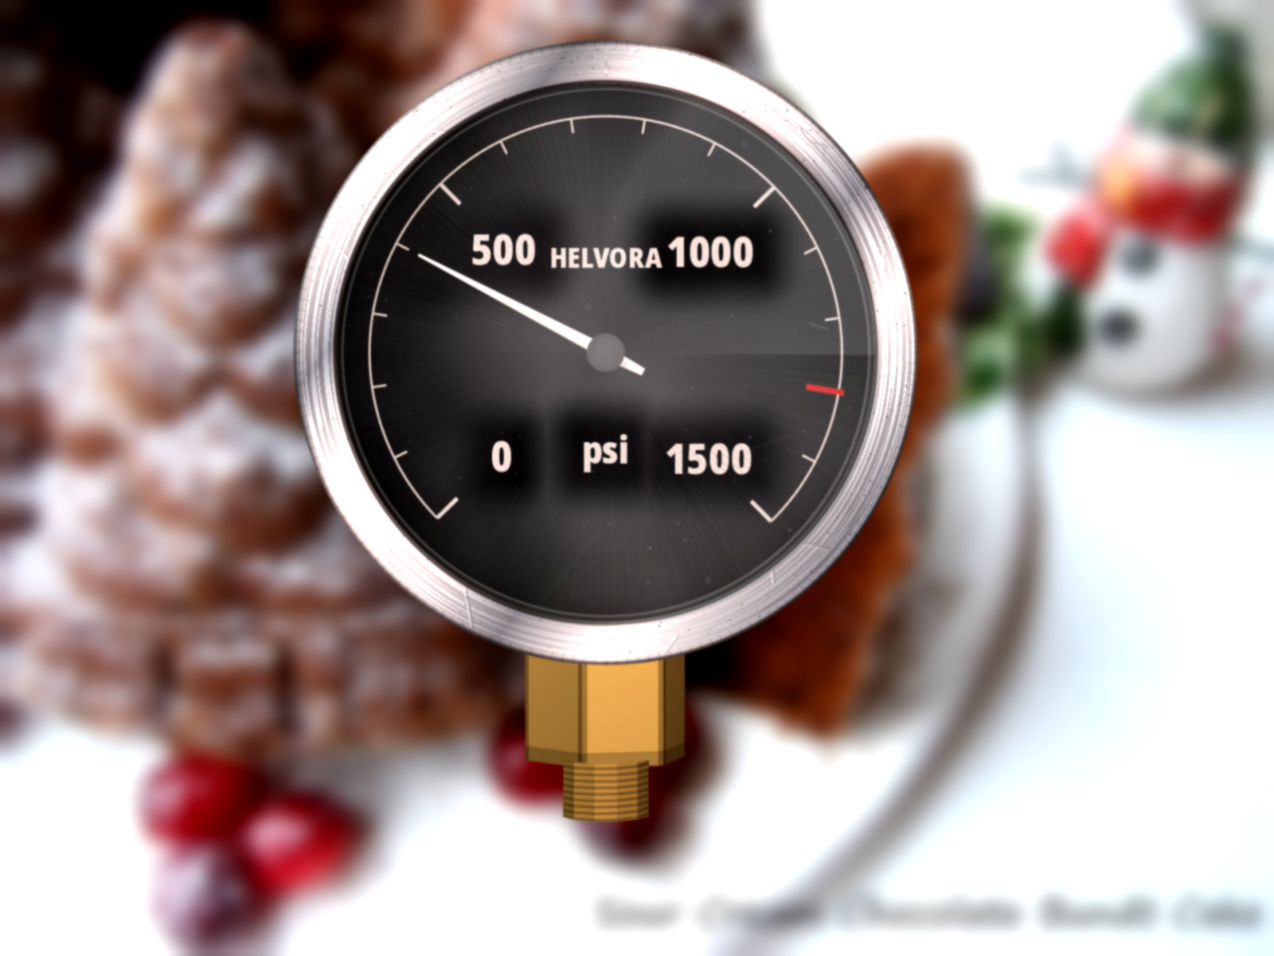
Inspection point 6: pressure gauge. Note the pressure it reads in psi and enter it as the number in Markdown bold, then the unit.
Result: **400** psi
